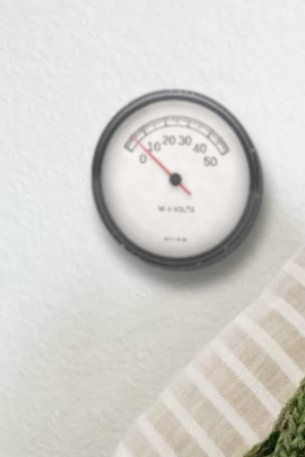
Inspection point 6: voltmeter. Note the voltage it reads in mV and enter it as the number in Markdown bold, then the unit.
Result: **5** mV
